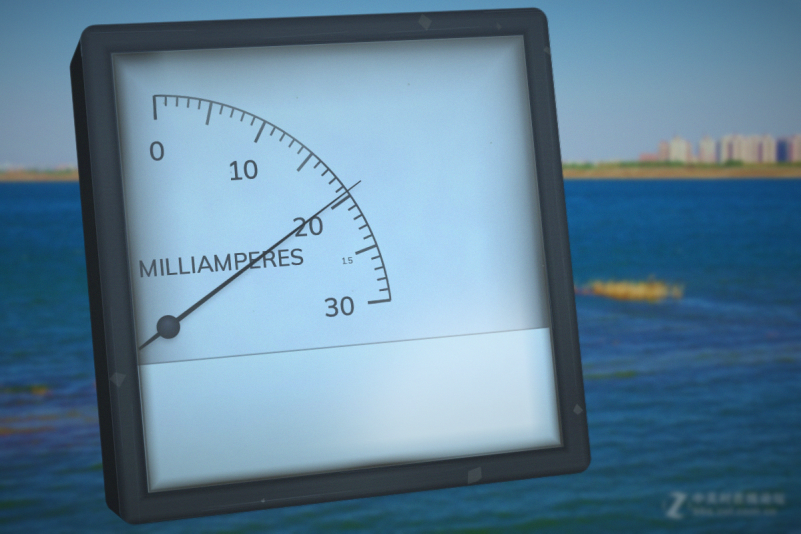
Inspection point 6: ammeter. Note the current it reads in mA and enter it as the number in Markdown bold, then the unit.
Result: **19.5** mA
